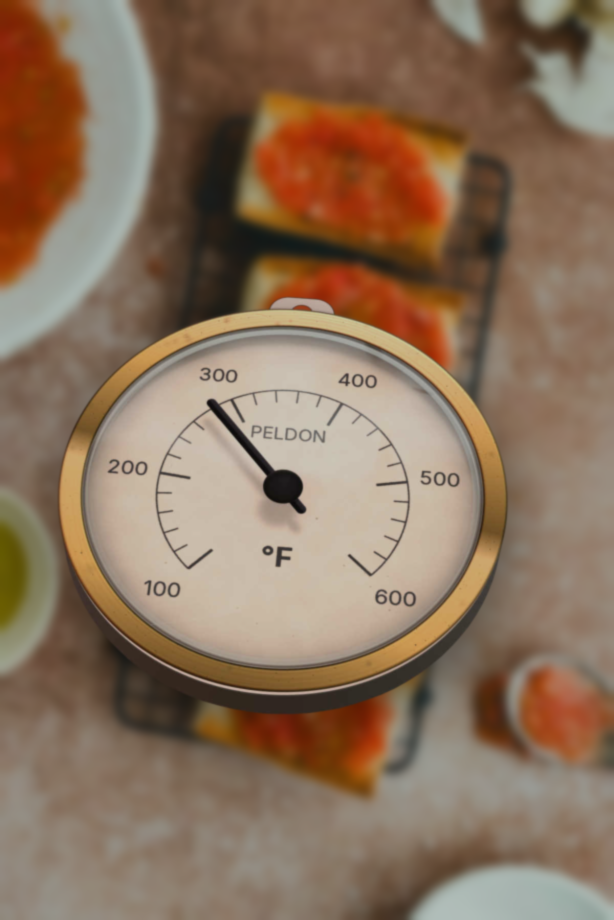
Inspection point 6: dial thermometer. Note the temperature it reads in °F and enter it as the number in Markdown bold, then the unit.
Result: **280** °F
